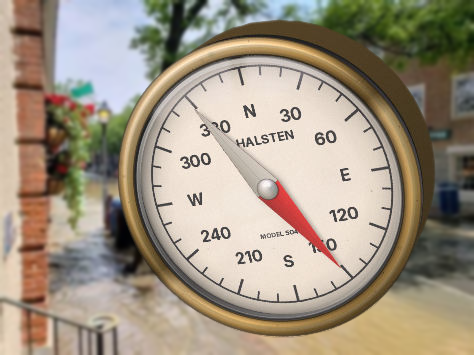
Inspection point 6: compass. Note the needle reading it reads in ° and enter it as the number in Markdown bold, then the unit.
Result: **150** °
